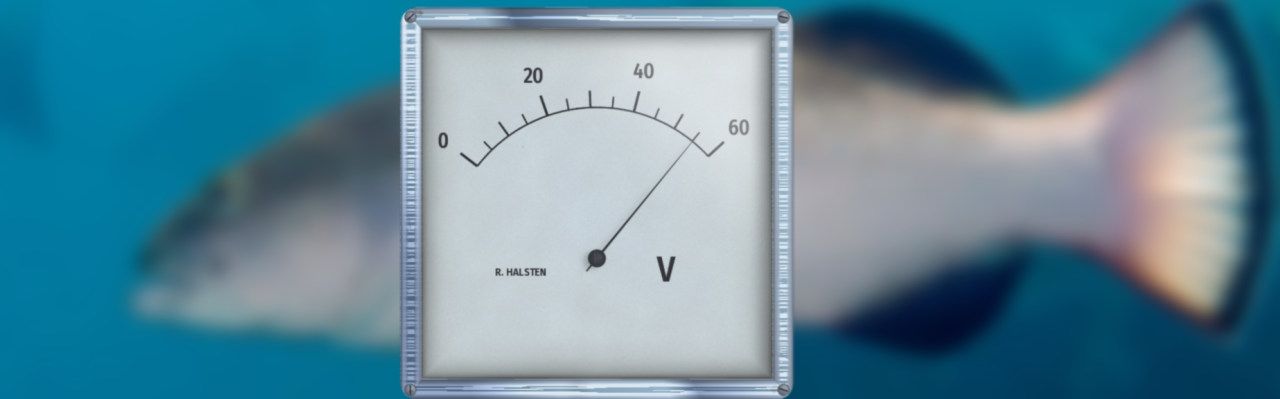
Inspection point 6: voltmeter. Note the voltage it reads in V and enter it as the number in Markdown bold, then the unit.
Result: **55** V
